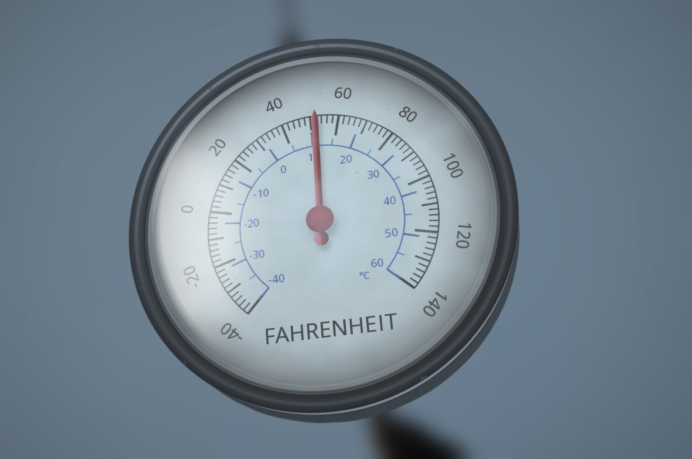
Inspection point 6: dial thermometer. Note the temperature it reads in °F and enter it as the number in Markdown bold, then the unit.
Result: **52** °F
